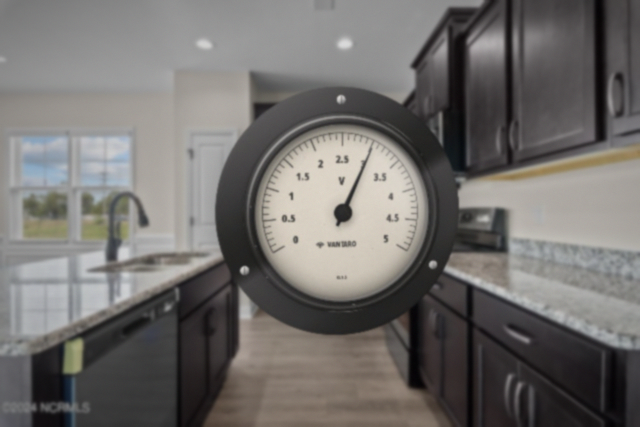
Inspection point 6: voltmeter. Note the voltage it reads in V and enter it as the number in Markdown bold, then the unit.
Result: **3** V
